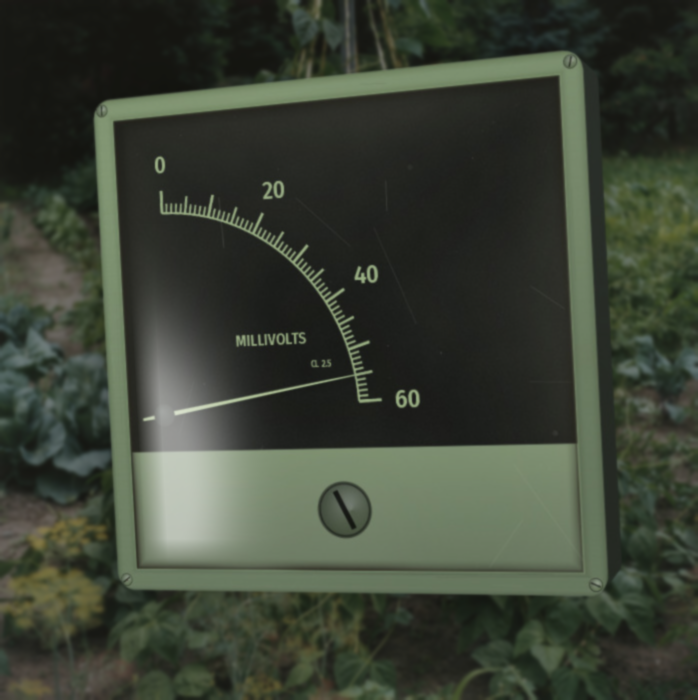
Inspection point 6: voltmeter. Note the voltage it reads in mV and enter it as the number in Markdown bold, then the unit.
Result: **55** mV
